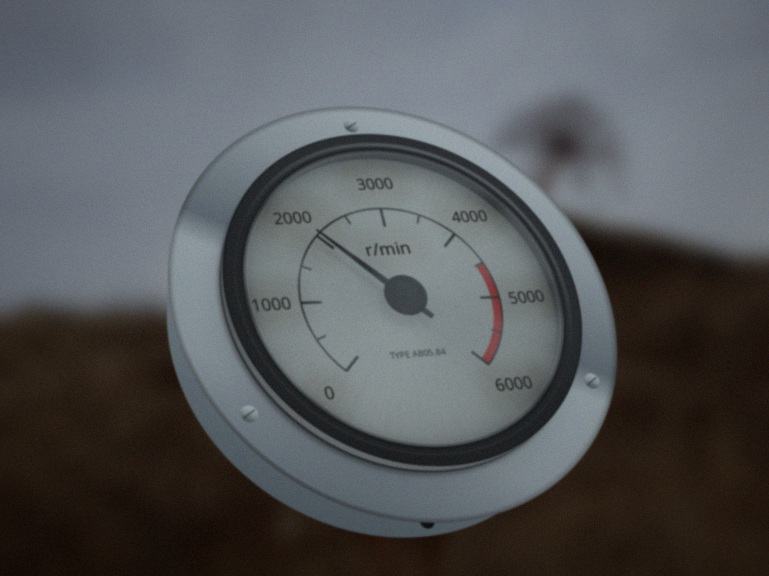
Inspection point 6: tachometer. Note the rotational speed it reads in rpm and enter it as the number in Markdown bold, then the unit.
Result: **2000** rpm
